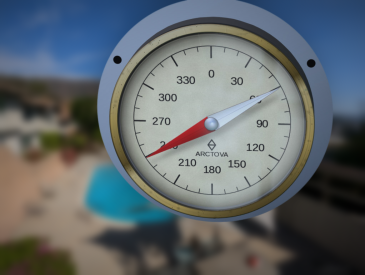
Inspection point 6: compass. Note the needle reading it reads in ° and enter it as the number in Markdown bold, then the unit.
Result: **240** °
